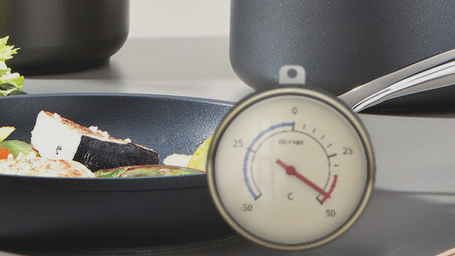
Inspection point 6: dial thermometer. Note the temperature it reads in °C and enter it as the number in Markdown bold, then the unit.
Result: **45** °C
